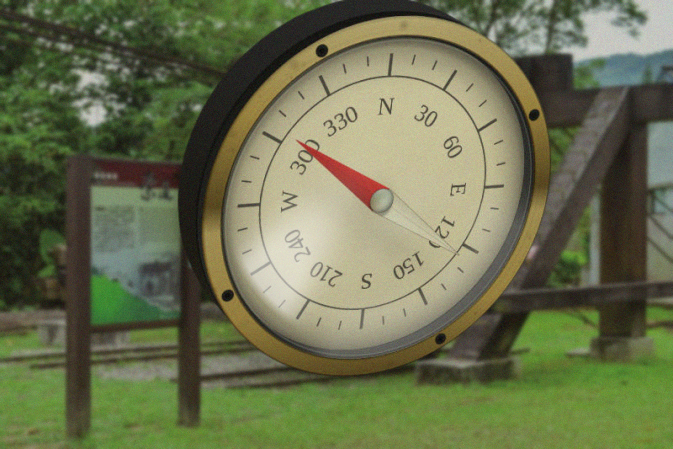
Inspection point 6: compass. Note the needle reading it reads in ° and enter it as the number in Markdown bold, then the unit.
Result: **305** °
